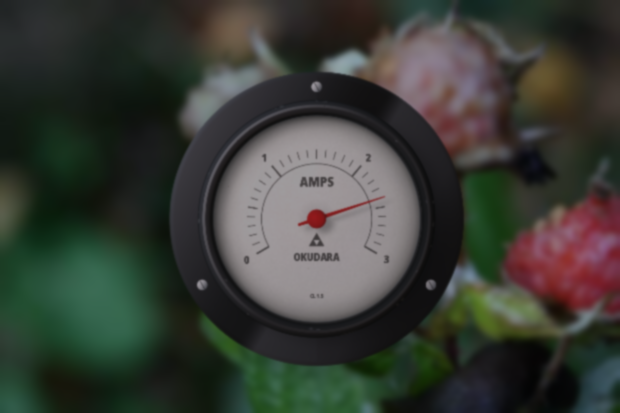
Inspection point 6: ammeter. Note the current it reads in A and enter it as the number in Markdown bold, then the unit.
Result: **2.4** A
